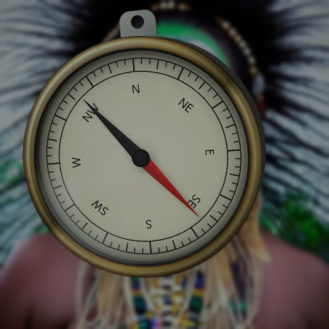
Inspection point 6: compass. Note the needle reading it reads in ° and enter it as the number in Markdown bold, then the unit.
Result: **140** °
